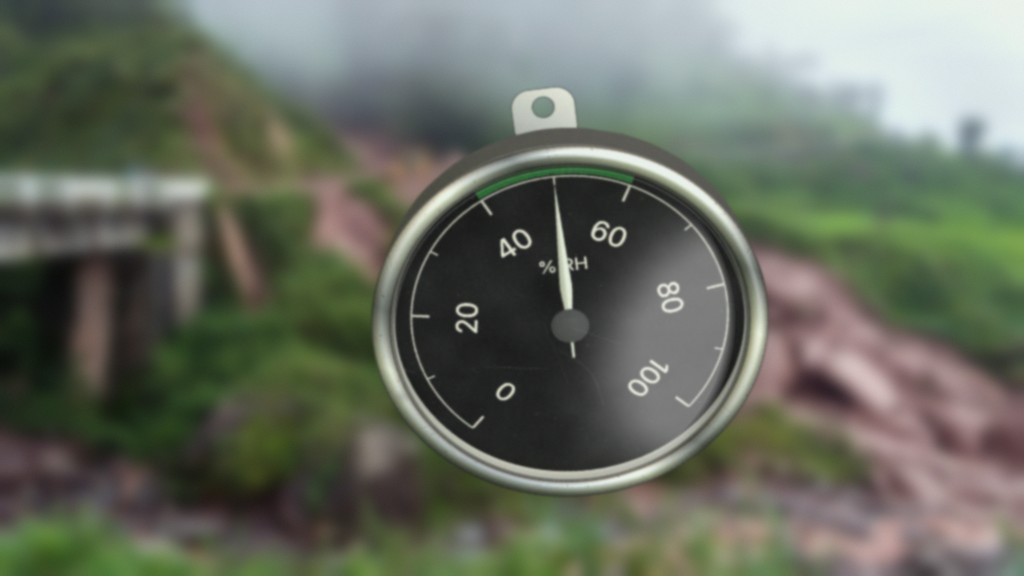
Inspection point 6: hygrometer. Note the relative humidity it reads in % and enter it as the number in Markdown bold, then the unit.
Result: **50** %
